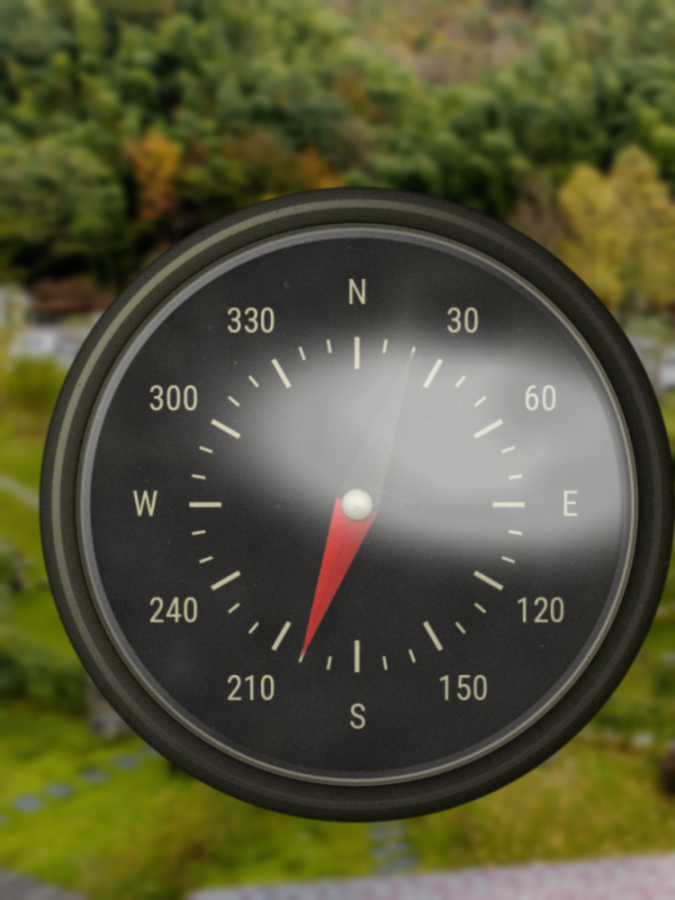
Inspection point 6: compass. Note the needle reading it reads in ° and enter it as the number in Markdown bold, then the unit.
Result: **200** °
